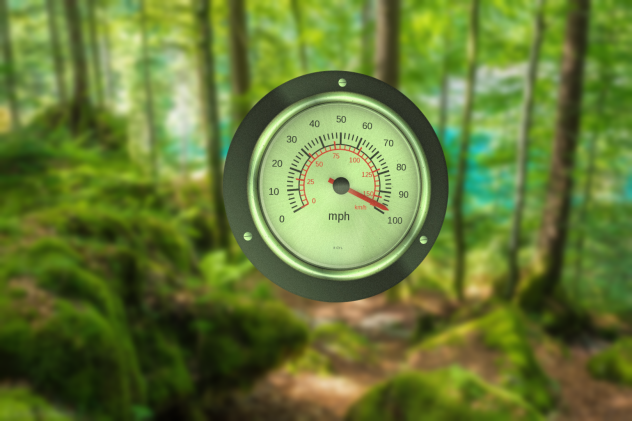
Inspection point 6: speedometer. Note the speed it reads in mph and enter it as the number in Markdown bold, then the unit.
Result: **98** mph
